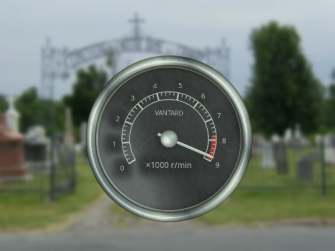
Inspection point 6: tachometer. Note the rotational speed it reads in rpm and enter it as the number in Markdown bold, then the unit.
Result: **8800** rpm
